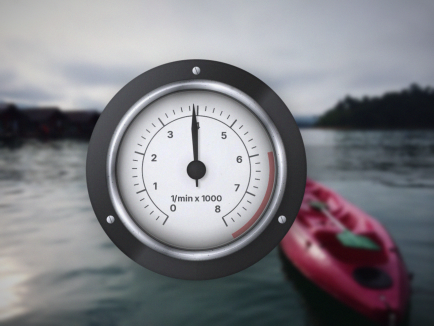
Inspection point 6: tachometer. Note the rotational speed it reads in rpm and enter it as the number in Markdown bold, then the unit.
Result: **3900** rpm
